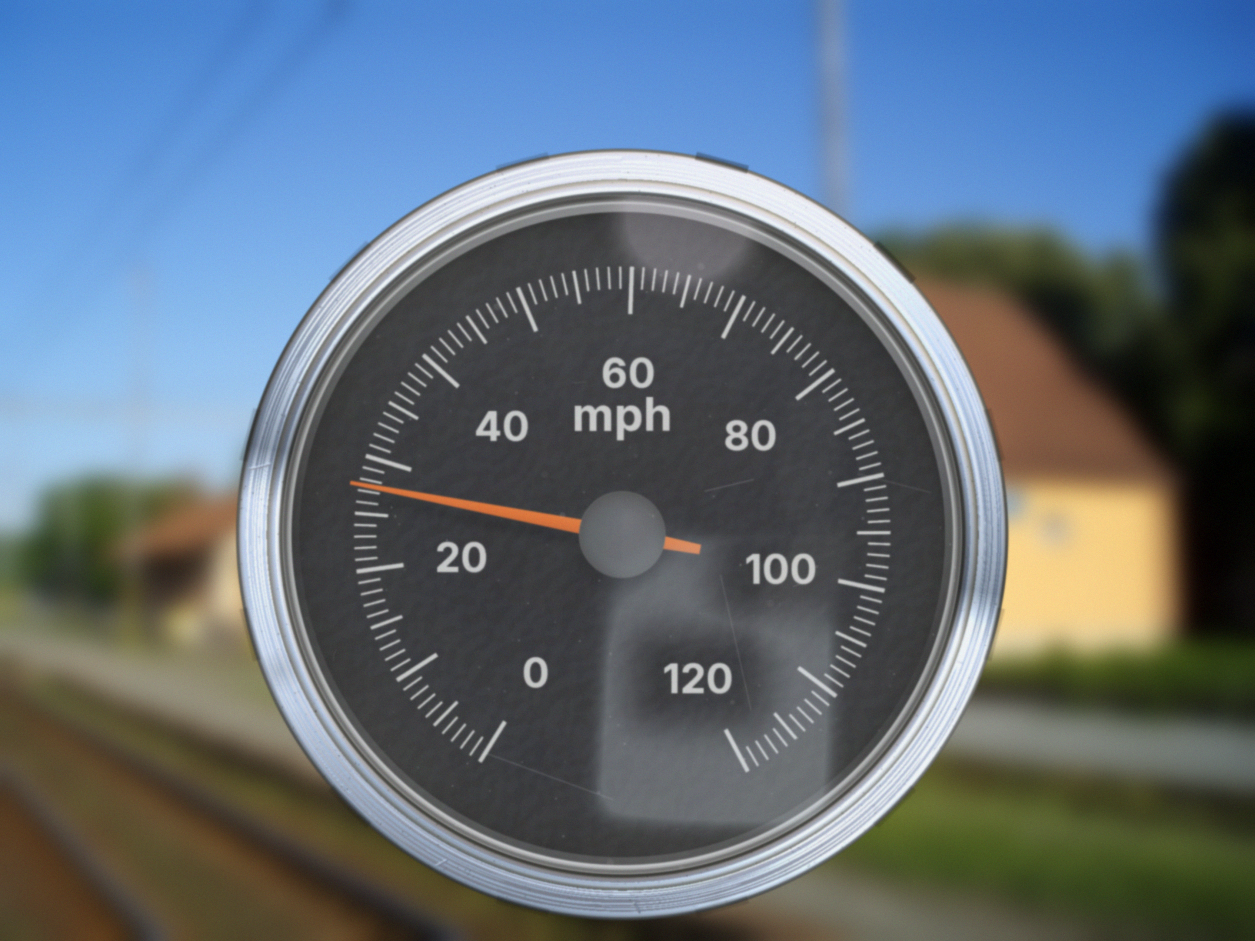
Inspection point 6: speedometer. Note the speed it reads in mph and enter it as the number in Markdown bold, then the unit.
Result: **27.5** mph
